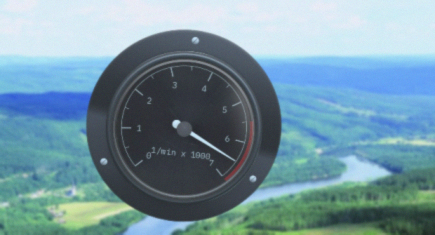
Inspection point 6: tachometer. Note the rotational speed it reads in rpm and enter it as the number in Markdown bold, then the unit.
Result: **6500** rpm
